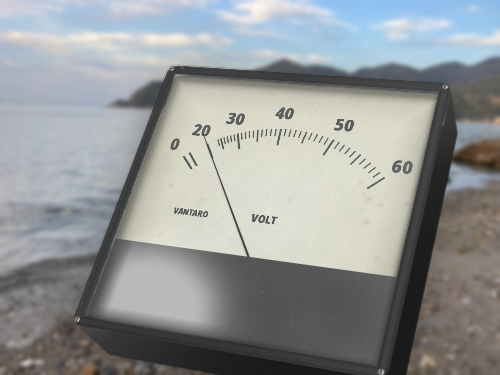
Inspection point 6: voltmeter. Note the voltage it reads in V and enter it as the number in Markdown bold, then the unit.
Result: **20** V
